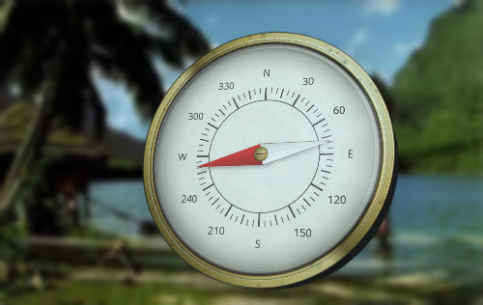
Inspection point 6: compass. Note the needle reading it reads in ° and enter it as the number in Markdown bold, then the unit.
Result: **260** °
